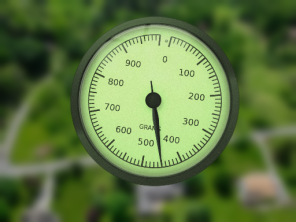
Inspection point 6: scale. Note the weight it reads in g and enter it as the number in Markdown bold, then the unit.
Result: **450** g
